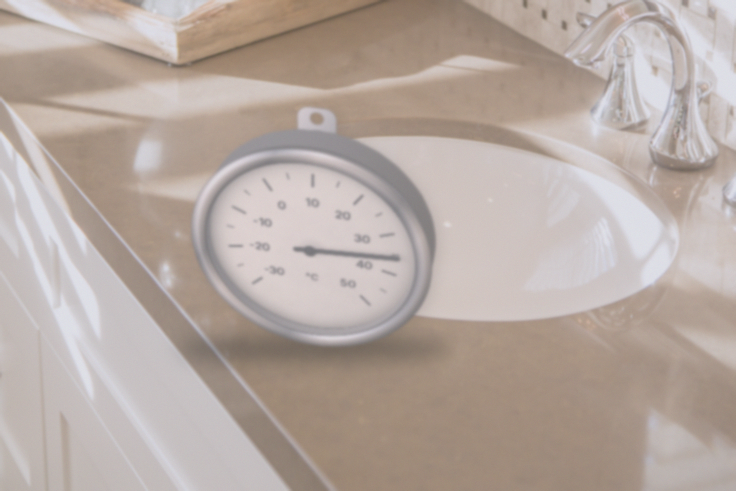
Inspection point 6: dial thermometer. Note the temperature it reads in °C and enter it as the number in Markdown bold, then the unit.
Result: **35** °C
